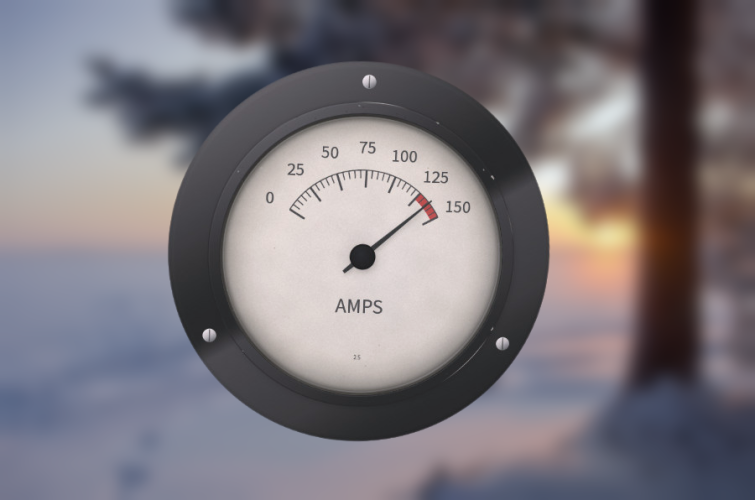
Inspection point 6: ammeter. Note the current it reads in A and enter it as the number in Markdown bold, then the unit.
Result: **135** A
